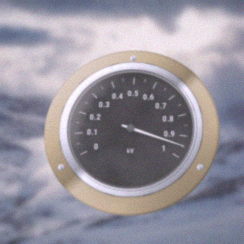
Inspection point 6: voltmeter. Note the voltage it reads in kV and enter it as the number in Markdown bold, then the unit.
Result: **0.95** kV
